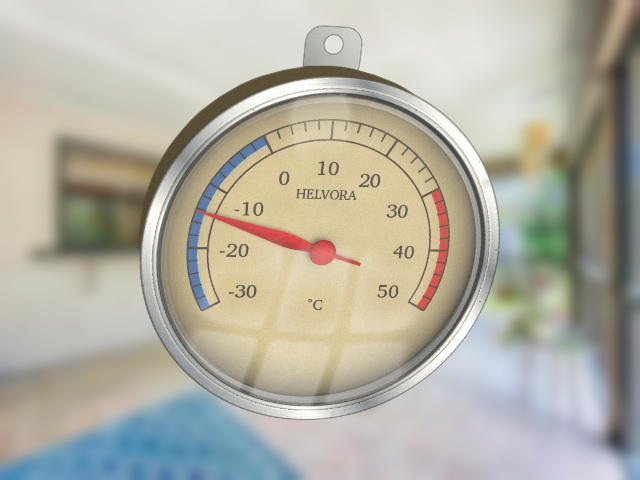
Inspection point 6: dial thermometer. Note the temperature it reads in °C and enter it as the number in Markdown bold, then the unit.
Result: **-14** °C
